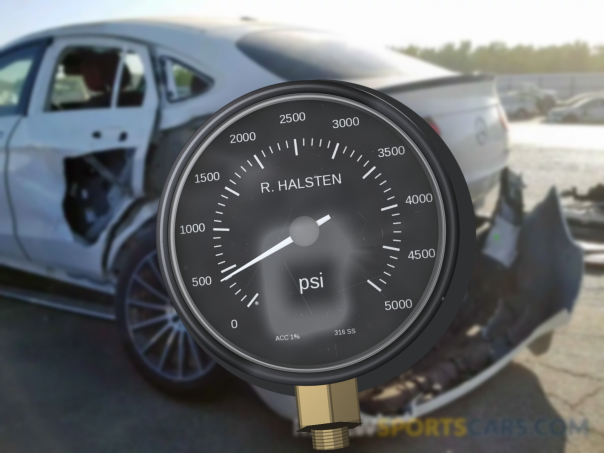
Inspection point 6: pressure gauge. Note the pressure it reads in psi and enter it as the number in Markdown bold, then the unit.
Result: **400** psi
